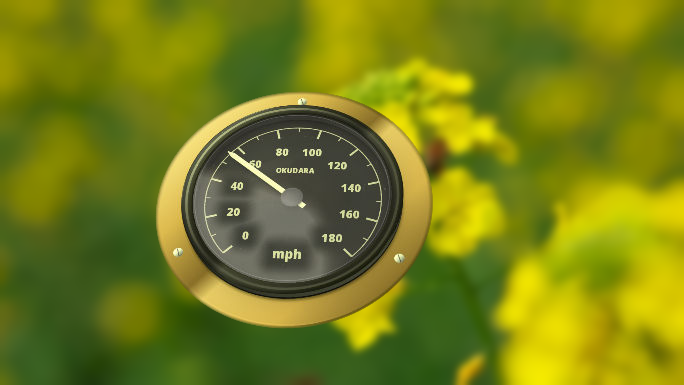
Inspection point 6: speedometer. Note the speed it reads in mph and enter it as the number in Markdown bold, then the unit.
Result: **55** mph
